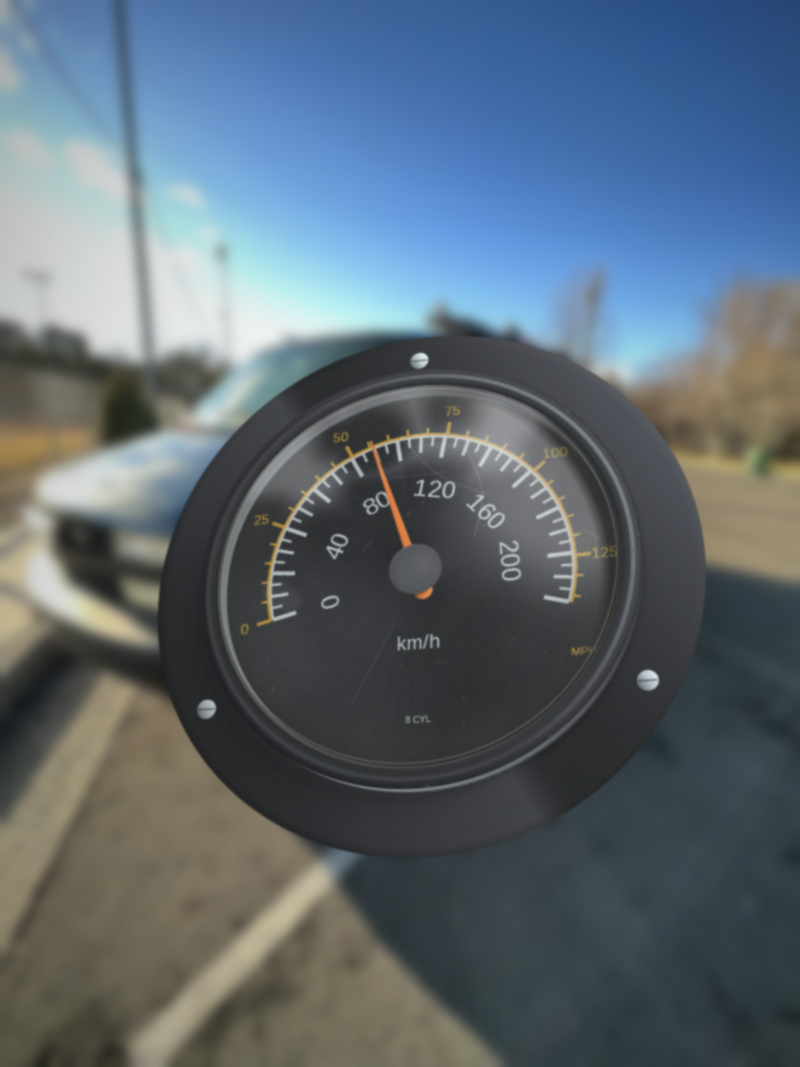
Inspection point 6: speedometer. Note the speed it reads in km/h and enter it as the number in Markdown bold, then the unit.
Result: **90** km/h
